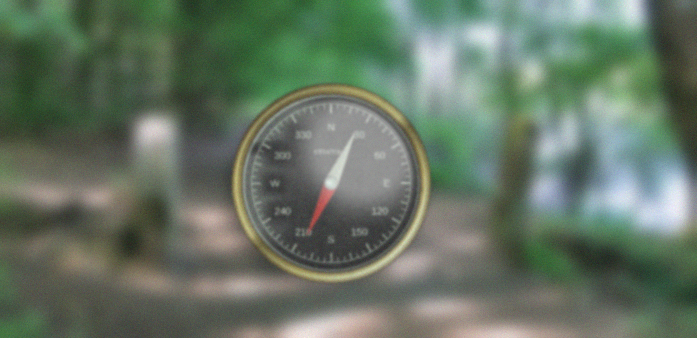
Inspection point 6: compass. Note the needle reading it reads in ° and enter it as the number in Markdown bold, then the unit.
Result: **205** °
